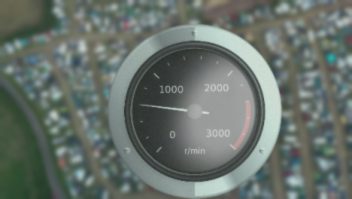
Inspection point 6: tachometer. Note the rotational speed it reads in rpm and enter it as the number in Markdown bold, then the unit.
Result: **600** rpm
